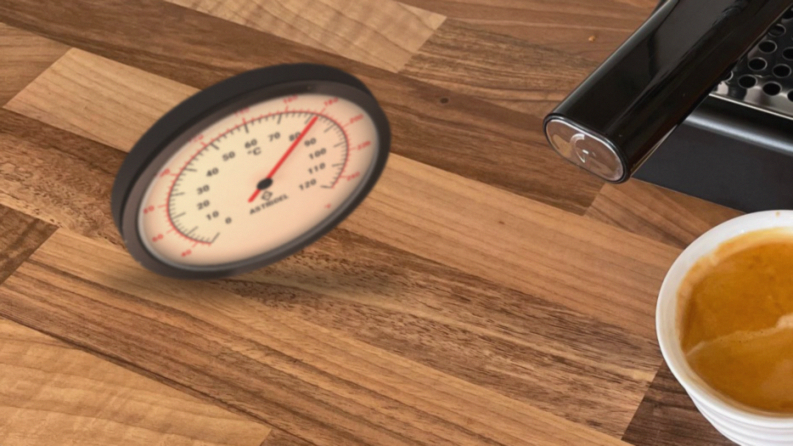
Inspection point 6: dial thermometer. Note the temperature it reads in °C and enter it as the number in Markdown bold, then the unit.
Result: **80** °C
